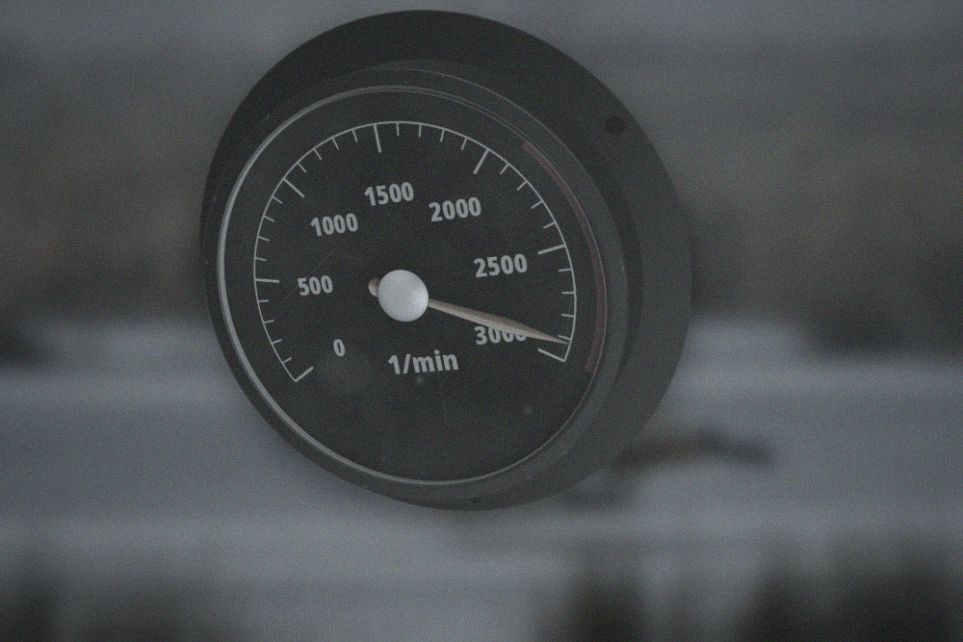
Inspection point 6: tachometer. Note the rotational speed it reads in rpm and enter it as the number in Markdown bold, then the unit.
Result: **2900** rpm
